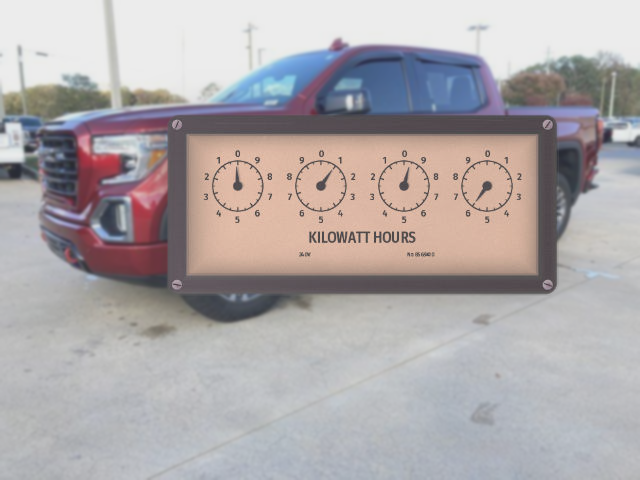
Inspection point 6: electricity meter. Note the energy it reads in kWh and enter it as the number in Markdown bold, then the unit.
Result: **96** kWh
